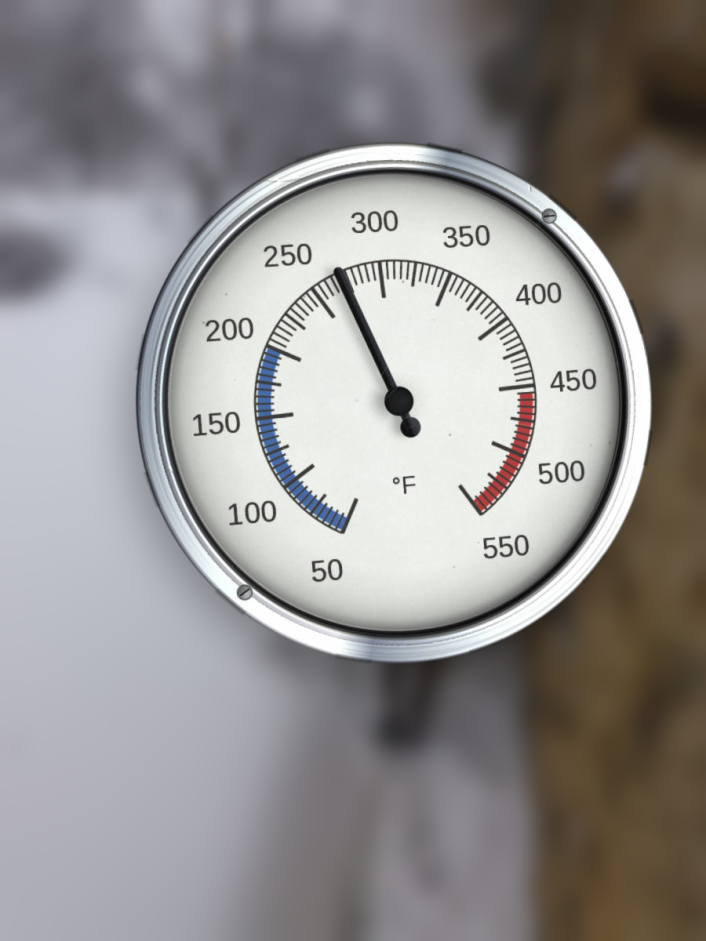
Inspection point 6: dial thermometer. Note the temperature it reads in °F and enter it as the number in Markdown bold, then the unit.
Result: **270** °F
